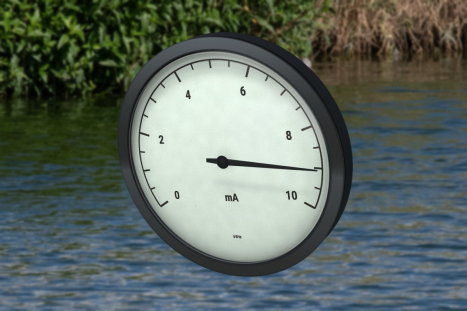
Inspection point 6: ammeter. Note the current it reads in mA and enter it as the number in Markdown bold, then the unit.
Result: **9** mA
